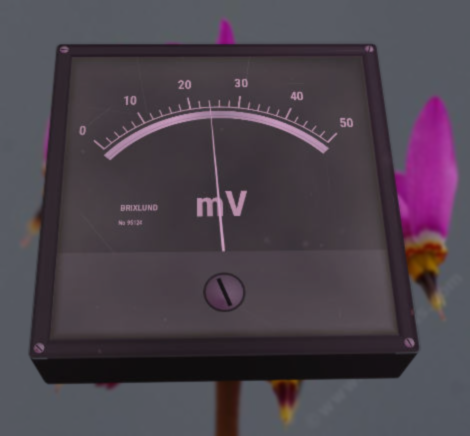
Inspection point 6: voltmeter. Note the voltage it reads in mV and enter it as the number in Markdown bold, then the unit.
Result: **24** mV
